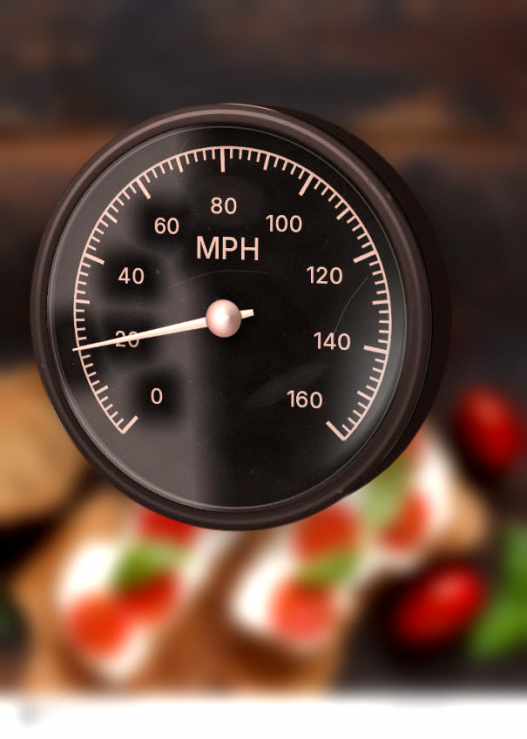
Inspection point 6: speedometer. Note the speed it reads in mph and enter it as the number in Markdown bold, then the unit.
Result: **20** mph
